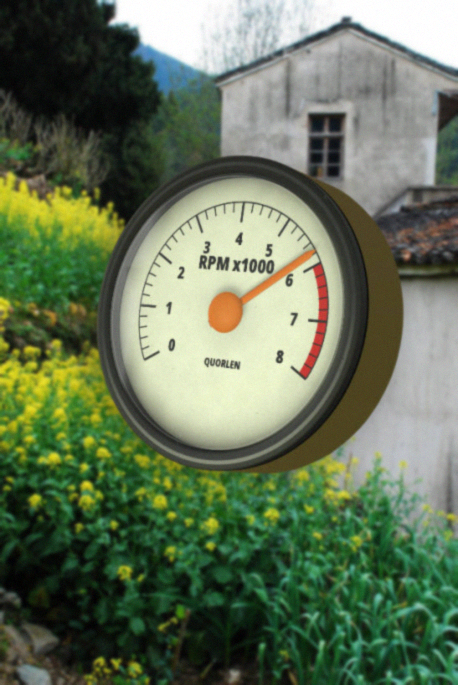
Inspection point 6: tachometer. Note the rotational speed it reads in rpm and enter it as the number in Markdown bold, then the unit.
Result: **5800** rpm
